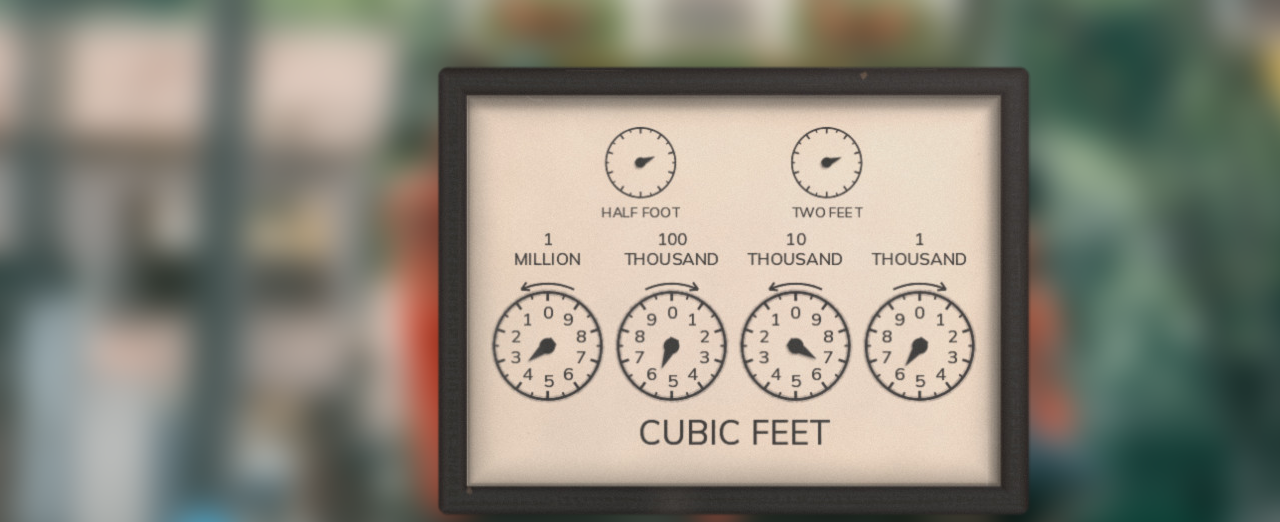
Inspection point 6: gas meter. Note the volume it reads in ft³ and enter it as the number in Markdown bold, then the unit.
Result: **356600** ft³
